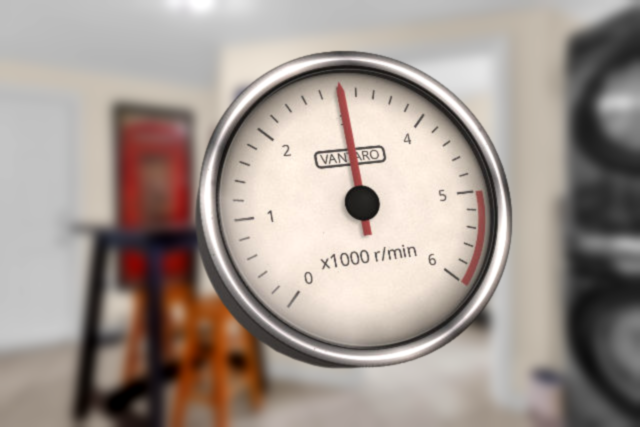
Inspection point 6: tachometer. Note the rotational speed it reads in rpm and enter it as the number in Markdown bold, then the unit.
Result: **3000** rpm
